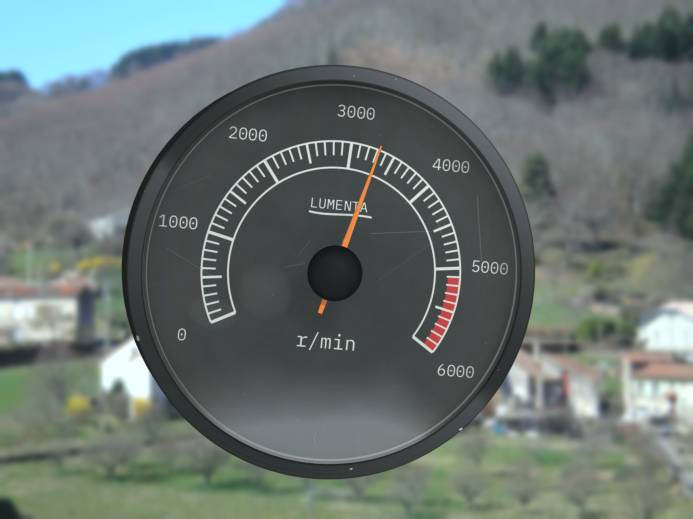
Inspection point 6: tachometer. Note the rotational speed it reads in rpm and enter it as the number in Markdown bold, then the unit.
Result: **3300** rpm
